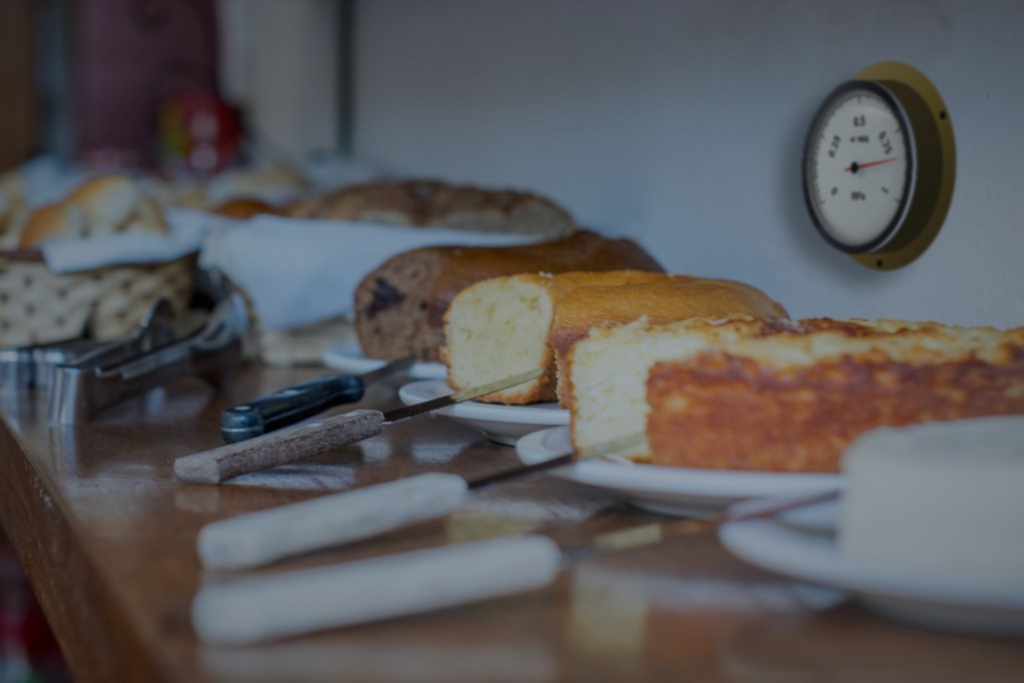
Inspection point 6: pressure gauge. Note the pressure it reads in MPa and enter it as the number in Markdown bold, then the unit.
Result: **0.85** MPa
